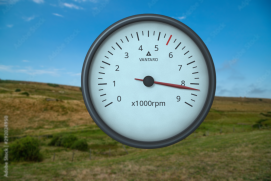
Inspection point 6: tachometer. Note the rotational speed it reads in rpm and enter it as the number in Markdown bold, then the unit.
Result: **8250** rpm
